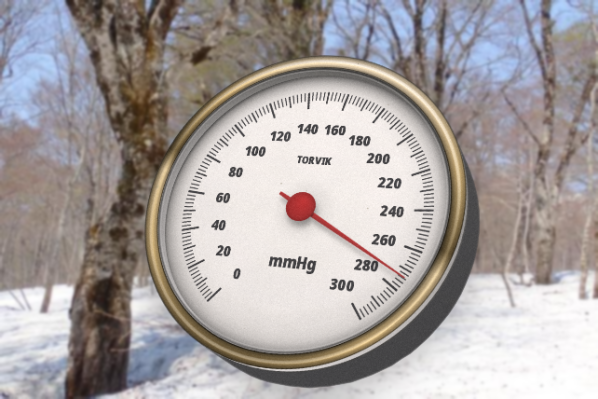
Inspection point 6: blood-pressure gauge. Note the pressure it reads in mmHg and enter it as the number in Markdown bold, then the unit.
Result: **274** mmHg
